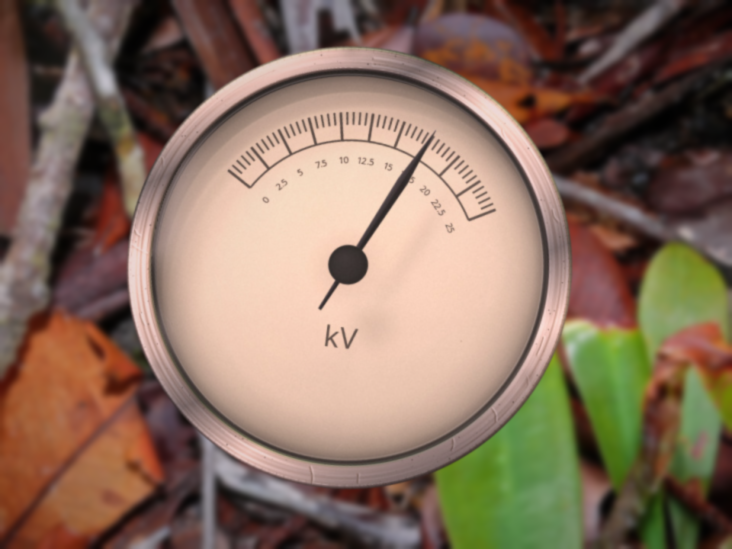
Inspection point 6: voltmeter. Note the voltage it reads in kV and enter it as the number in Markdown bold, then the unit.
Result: **17.5** kV
